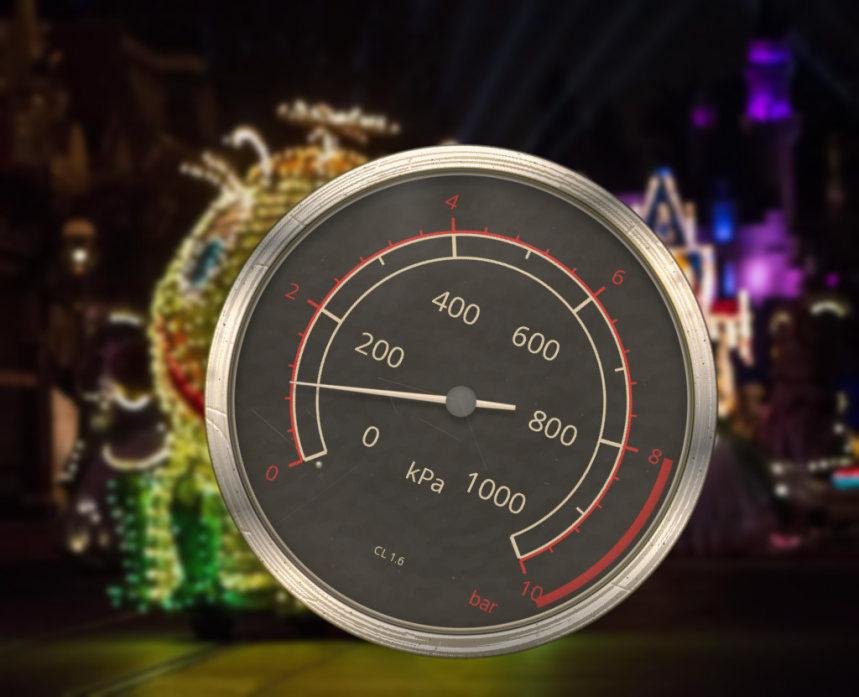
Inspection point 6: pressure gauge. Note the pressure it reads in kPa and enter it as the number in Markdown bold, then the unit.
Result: **100** kPa
